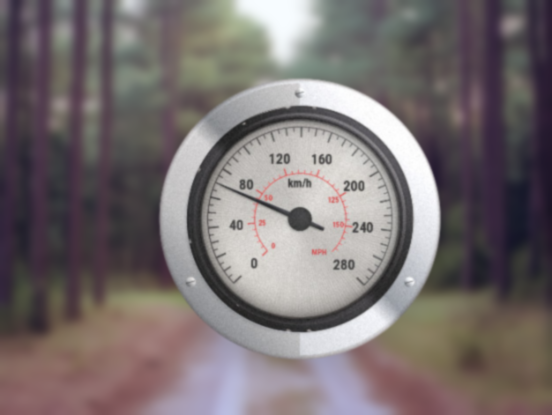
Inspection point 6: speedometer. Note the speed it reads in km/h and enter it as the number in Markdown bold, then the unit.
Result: **70** km/h
